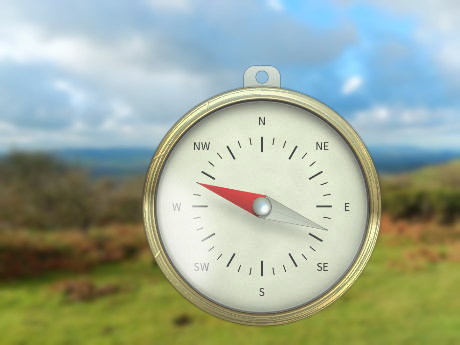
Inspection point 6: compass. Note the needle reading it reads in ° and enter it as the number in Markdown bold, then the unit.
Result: **290** °
